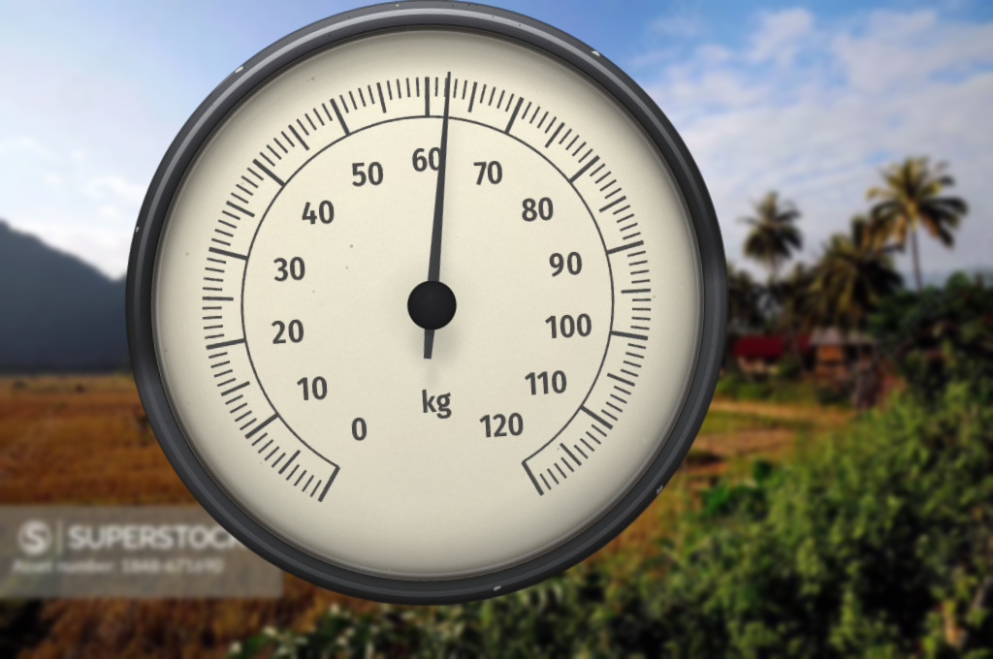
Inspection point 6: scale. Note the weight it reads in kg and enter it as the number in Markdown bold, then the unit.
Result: **62** kg
